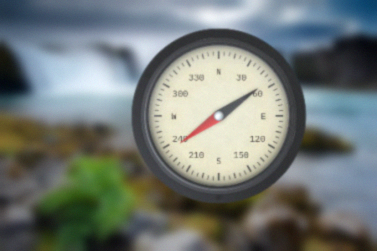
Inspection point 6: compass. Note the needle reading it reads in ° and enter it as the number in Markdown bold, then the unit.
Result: **235** °
